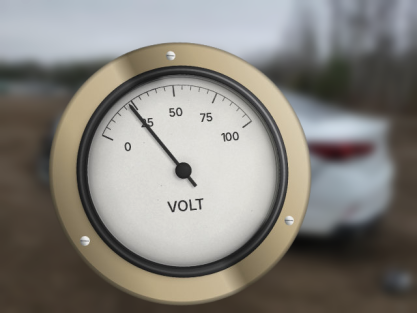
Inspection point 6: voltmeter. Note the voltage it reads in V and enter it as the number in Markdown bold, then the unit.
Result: **22.5** V
